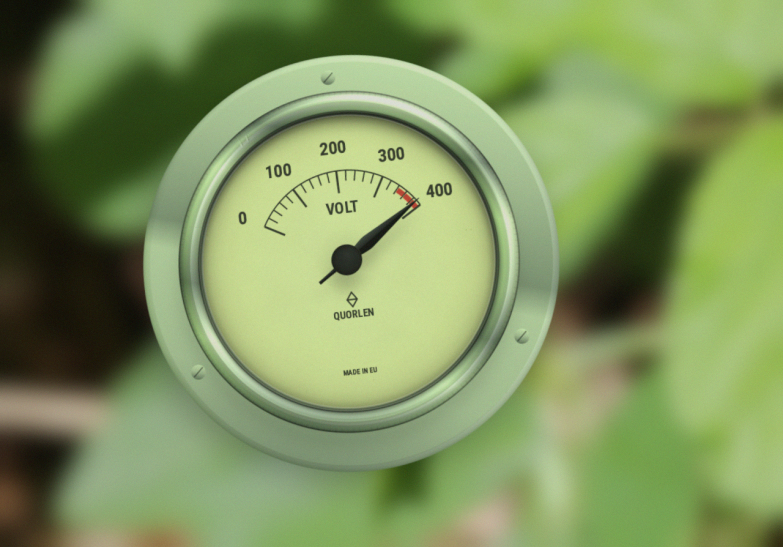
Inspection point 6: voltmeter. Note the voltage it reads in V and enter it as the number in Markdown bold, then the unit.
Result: **390** V
